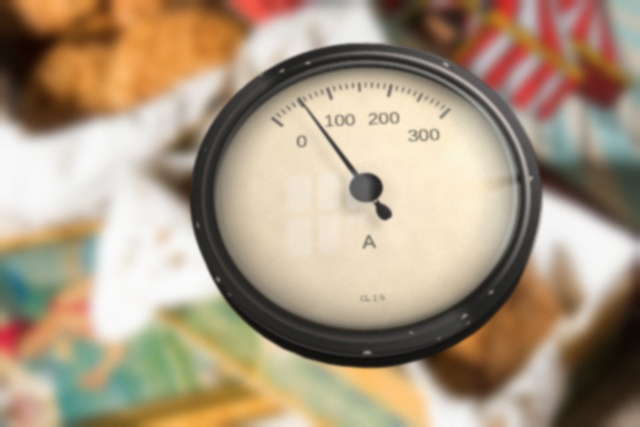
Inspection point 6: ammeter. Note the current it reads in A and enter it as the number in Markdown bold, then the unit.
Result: **50** A
